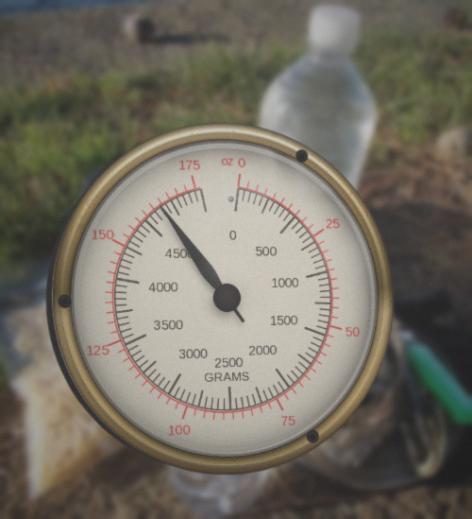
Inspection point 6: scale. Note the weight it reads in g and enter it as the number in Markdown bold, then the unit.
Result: **4650** g
